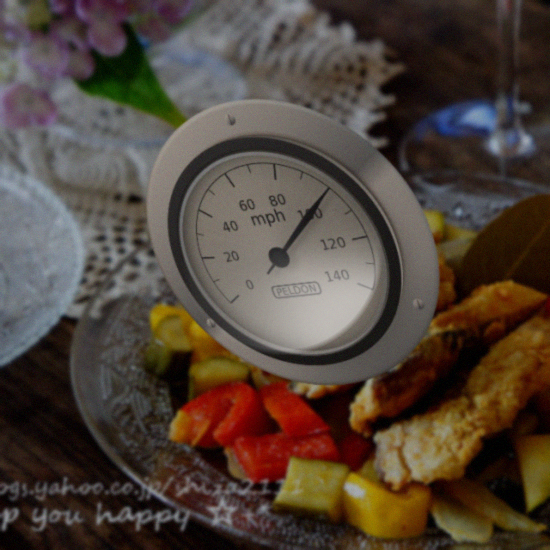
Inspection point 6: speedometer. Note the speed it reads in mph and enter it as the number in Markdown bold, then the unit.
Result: **100** mph
